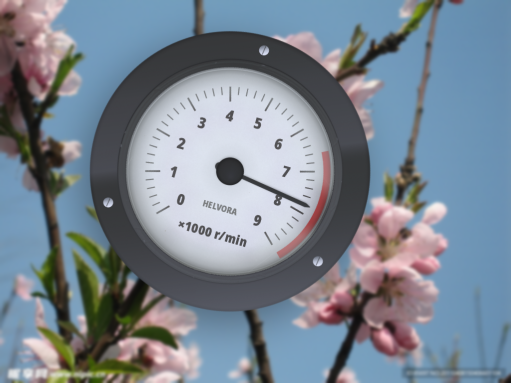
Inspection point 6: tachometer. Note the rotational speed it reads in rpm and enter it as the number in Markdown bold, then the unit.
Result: **7800** rpm
